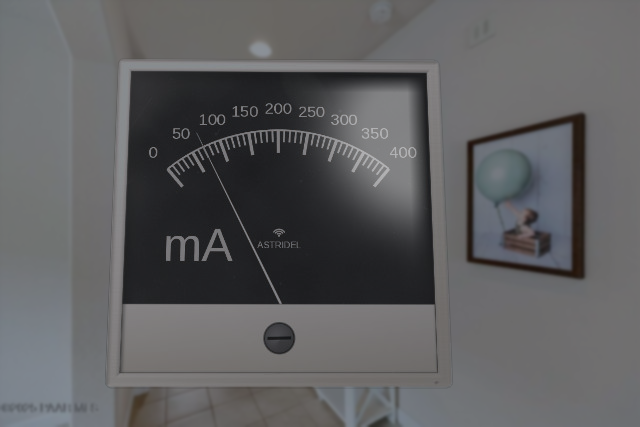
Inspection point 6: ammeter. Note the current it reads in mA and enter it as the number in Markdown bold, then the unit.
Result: **70** mA
